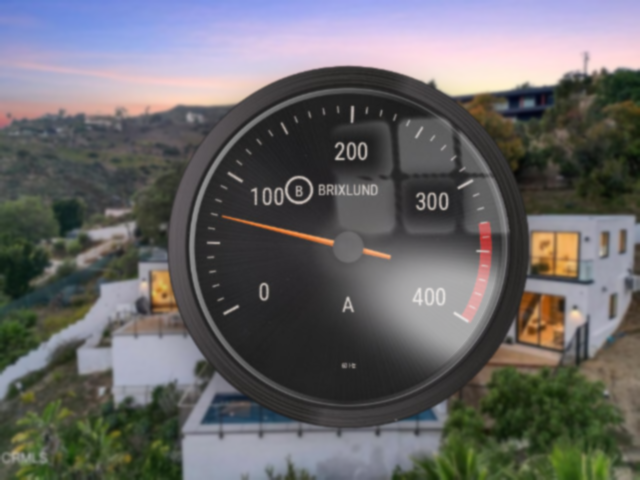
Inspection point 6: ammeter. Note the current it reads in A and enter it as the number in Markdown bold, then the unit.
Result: **70** A
